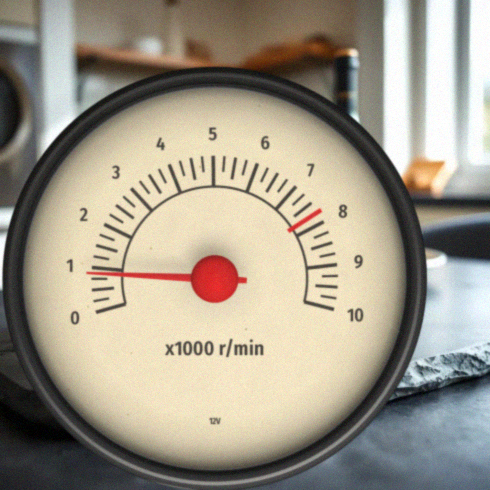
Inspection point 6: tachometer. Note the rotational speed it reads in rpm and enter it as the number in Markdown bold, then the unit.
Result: **875** rpm
